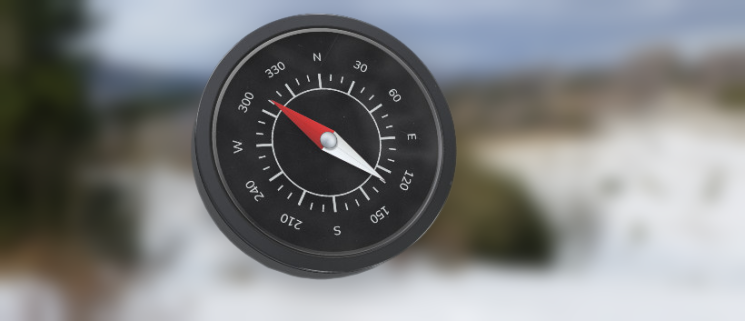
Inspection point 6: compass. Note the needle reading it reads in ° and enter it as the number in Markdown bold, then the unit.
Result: **310** °
